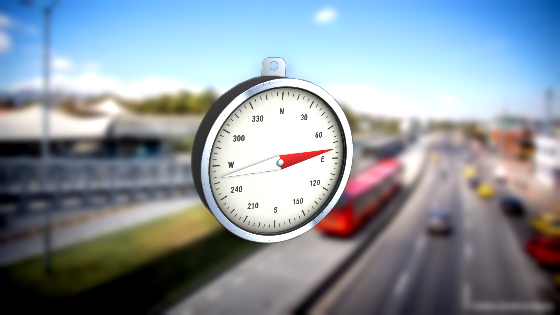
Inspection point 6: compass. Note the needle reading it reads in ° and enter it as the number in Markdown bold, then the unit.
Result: **80** °
